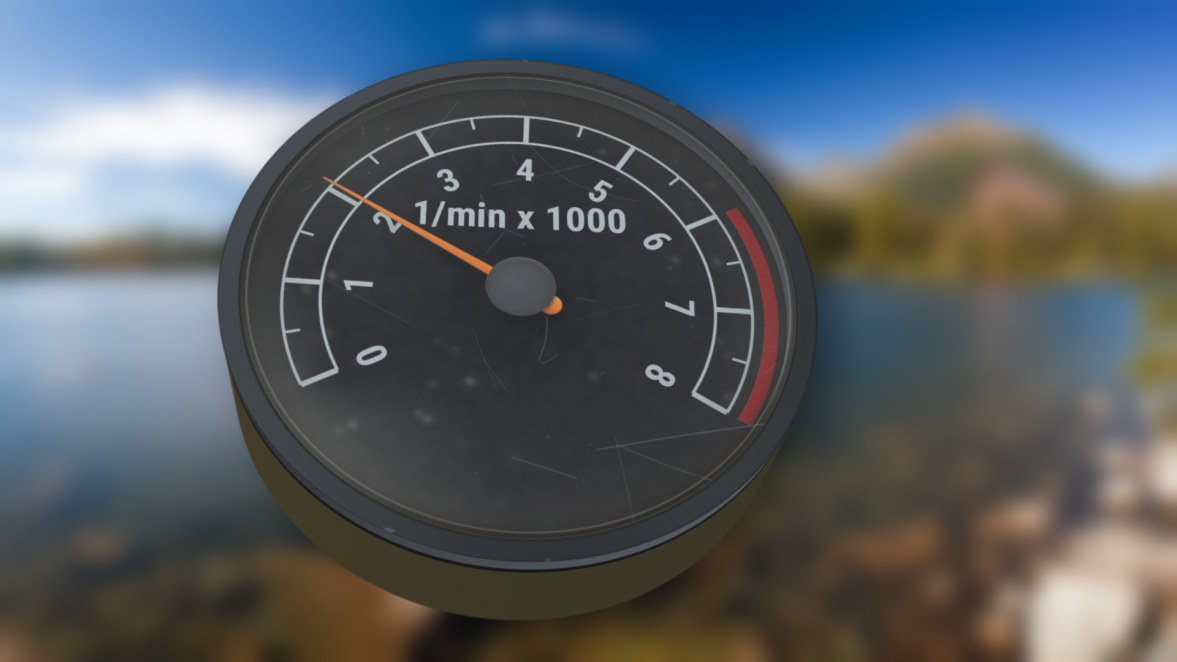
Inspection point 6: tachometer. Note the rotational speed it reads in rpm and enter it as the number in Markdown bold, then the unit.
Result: **2000** rpm
